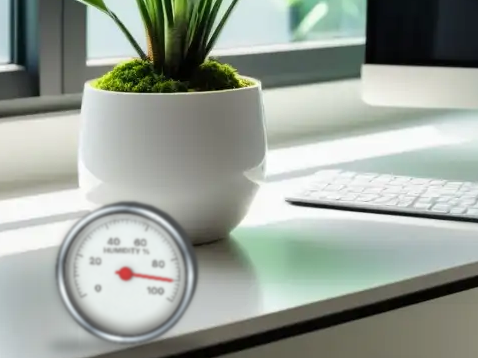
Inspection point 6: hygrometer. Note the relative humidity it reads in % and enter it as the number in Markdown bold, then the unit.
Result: **90** %
